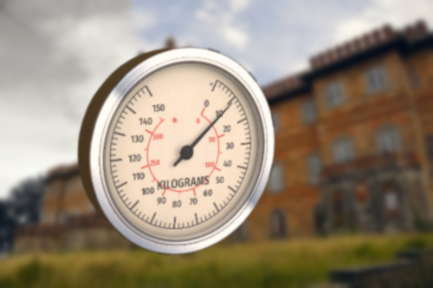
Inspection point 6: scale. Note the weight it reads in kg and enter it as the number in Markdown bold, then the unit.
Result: **10** kg
